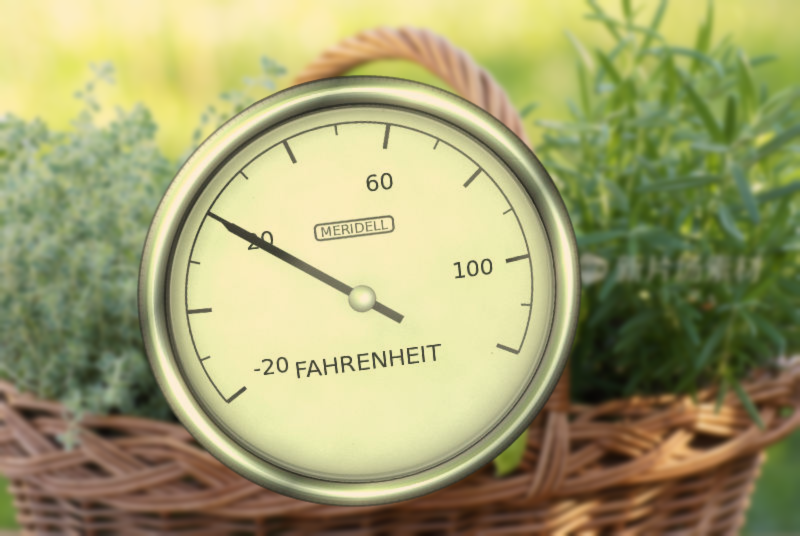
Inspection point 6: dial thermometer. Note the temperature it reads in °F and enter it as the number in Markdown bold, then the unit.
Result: **20** °F
